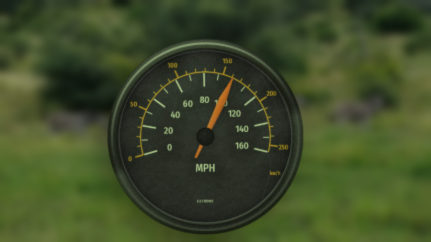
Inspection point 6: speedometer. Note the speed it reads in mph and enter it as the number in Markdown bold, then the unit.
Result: **100** mph
